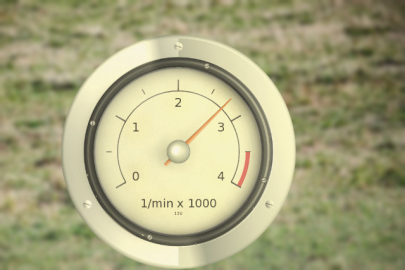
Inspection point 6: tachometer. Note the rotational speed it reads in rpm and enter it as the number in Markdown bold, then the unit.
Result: **2750** rpm
